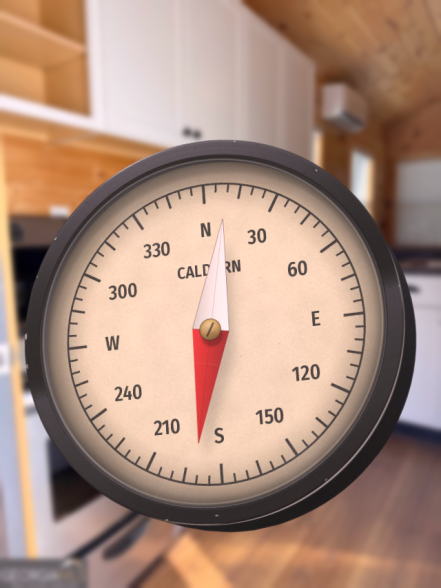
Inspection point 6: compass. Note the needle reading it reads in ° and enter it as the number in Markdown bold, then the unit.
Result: **190** °
